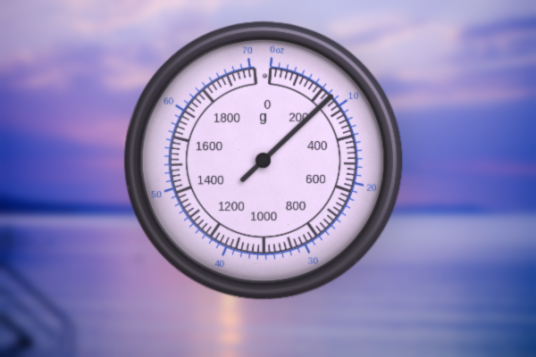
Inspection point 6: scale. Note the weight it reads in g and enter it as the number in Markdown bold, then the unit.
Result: **240** g
